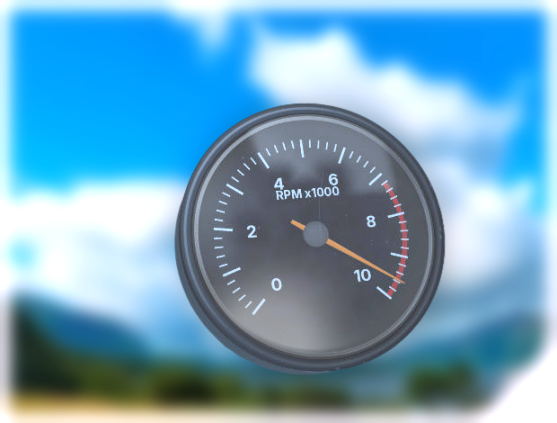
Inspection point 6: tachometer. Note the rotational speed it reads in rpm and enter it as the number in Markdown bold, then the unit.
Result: **9600** rpm
